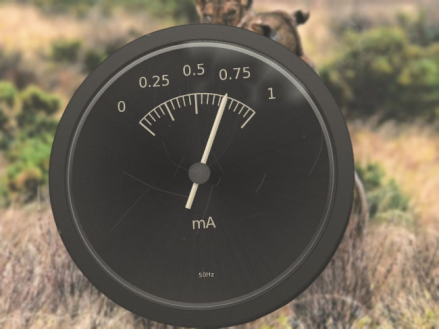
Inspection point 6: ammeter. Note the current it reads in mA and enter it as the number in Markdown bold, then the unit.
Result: **0.75** mA
